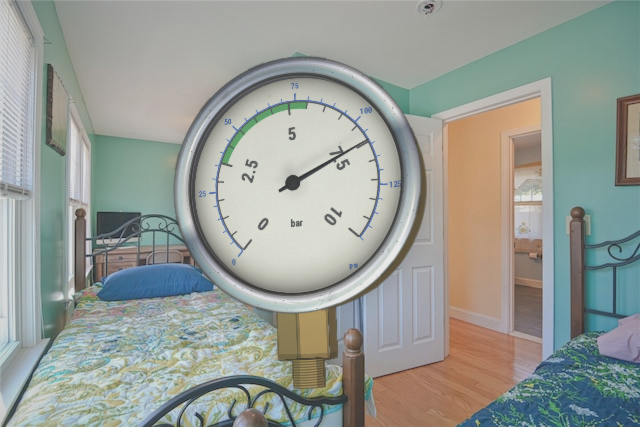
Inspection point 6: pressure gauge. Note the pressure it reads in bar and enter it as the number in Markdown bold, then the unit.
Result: **7.5** bar
